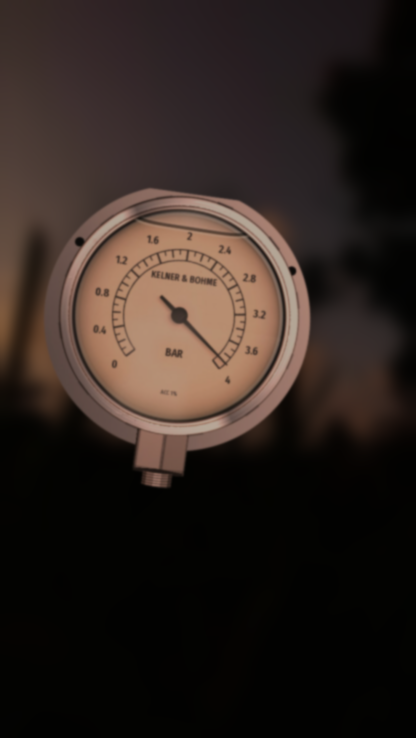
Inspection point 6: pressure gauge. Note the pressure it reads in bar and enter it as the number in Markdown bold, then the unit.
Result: **3.9** bar
